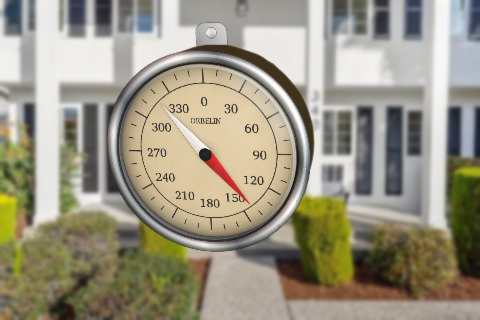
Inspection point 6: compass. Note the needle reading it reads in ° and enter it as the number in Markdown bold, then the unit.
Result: **140** °
